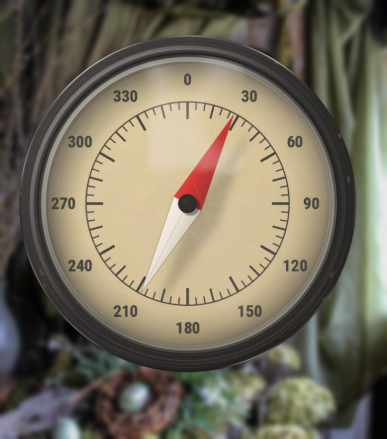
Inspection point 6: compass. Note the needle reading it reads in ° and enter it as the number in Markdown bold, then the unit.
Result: **27.5** °
